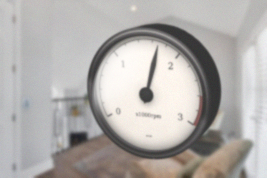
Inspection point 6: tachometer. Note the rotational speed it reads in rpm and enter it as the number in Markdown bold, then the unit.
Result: **1700** rpm
